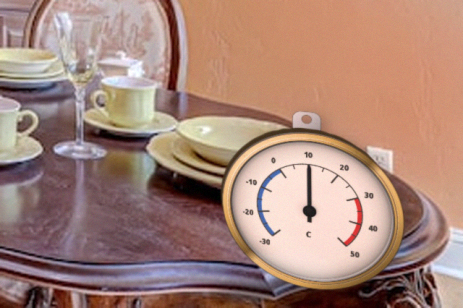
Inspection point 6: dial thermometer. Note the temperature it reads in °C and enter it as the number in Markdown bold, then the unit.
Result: **10** °C
